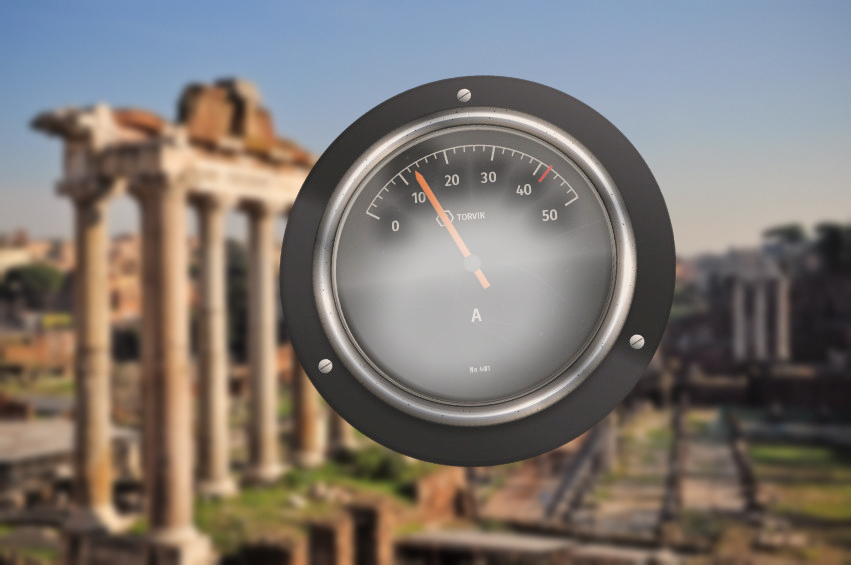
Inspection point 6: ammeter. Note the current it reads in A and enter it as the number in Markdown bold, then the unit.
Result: **13** A
